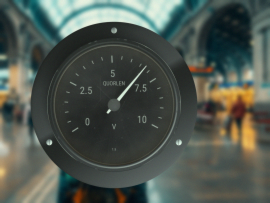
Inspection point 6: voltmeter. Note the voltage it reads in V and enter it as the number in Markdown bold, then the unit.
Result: **6.75** V
